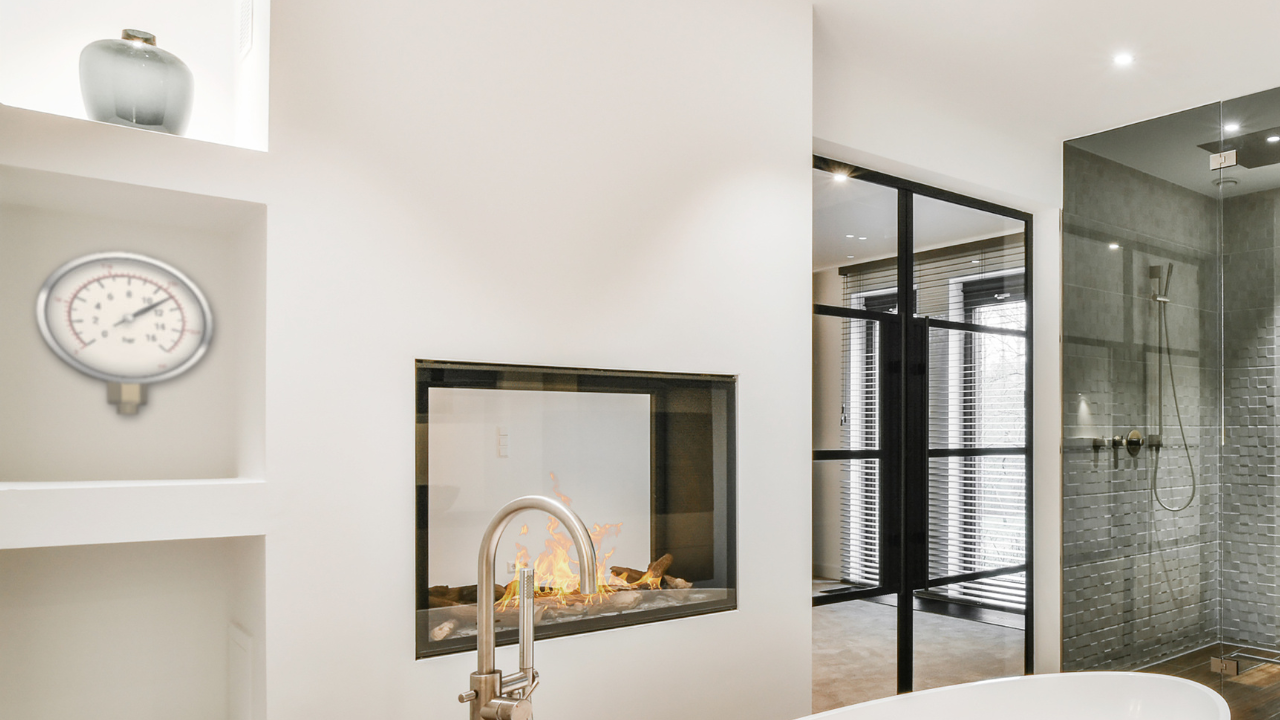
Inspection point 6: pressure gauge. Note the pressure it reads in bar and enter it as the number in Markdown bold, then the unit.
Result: **11** bar
